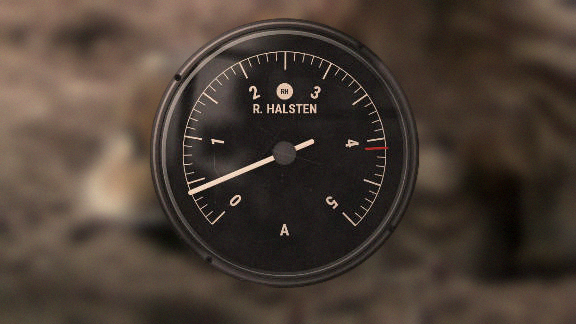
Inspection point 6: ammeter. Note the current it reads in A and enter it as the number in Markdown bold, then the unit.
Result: **0.4** A
